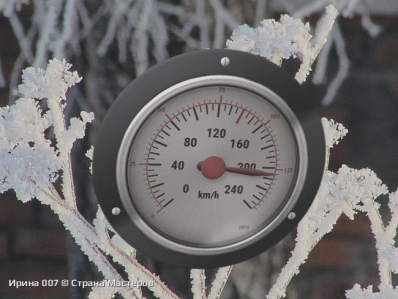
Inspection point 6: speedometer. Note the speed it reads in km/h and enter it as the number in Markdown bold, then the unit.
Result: **205** km/h
